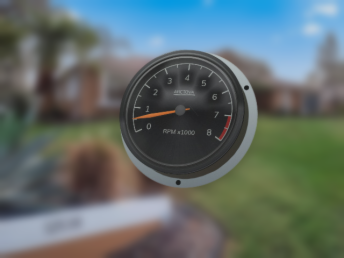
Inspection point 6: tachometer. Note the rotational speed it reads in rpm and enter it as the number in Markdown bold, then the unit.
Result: **500** rpm
